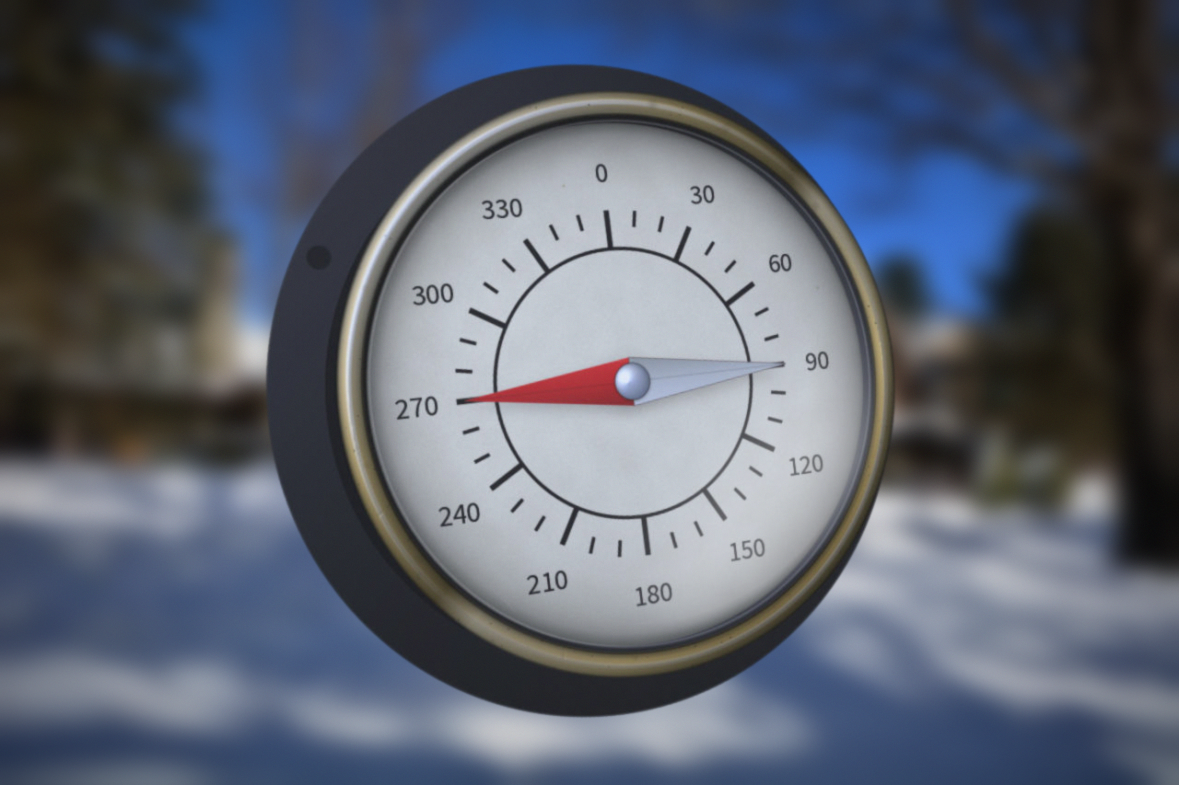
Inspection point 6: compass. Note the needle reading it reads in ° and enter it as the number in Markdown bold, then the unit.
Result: **270** °
